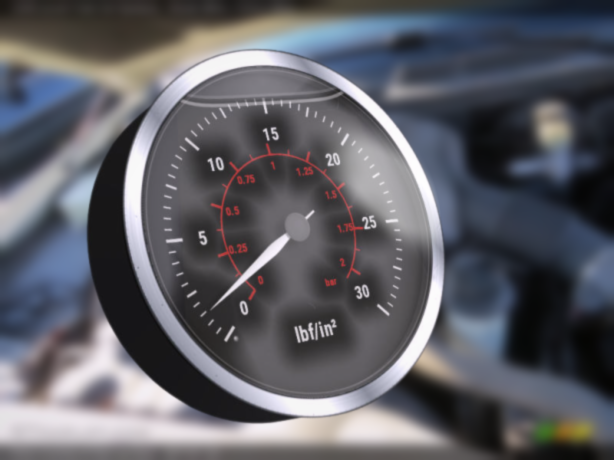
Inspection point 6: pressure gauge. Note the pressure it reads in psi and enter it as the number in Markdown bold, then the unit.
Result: **1.5** psi
